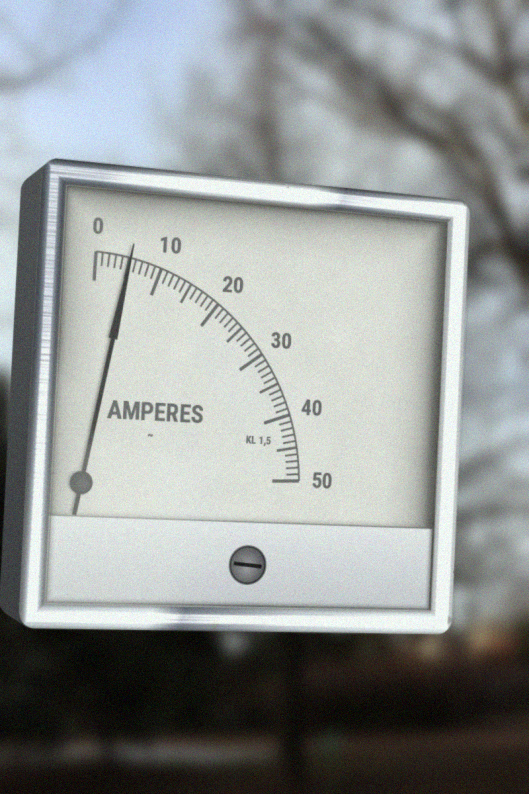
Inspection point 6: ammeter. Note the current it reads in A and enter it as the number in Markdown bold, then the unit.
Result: **5** A
